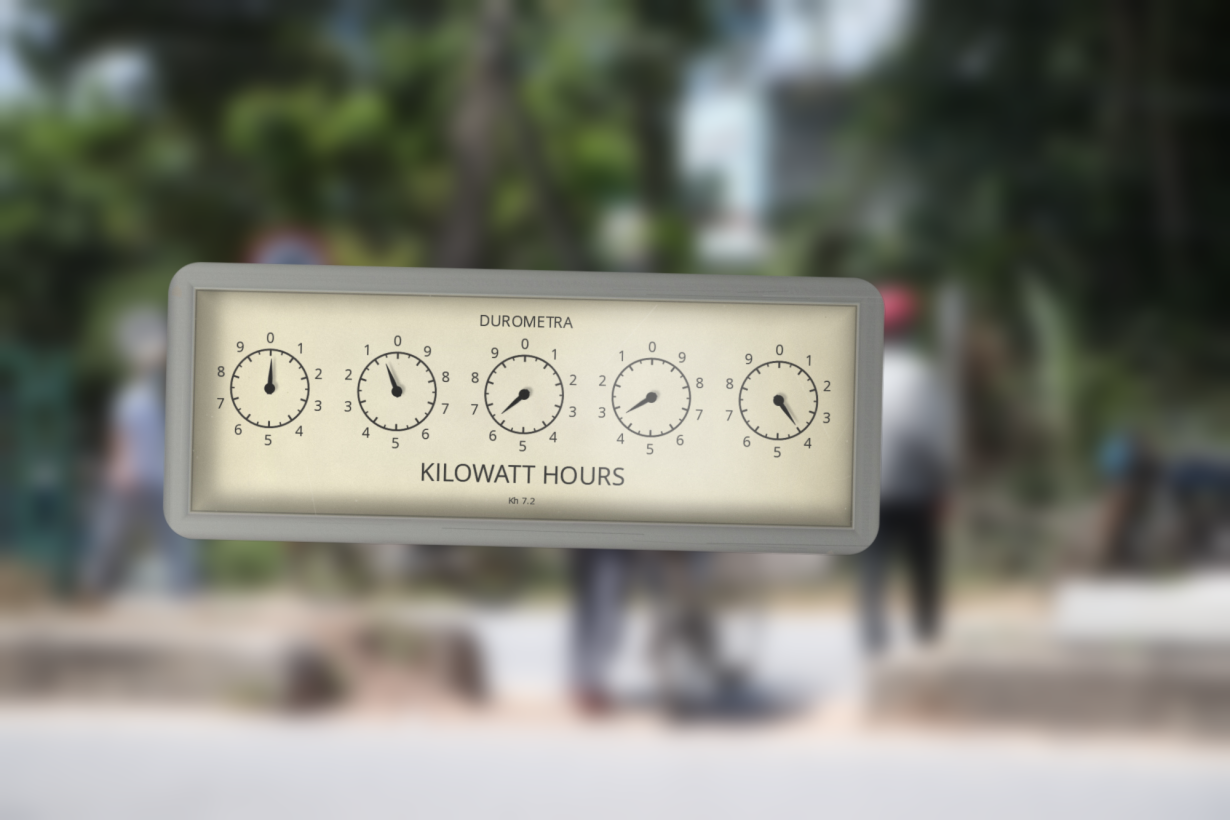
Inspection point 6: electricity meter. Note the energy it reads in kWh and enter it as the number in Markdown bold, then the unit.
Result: **634** kWh
